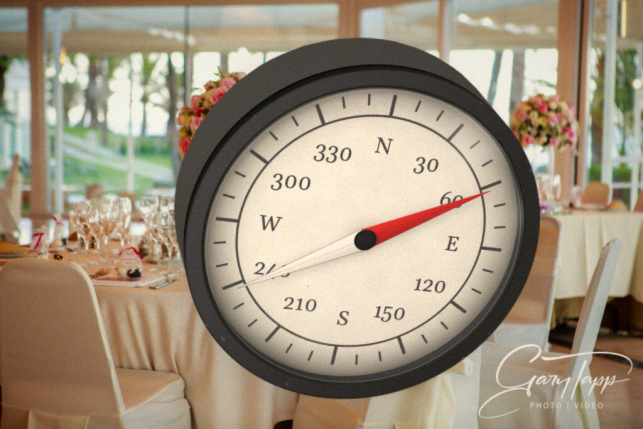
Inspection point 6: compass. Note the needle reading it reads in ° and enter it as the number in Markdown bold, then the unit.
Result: **60** °
